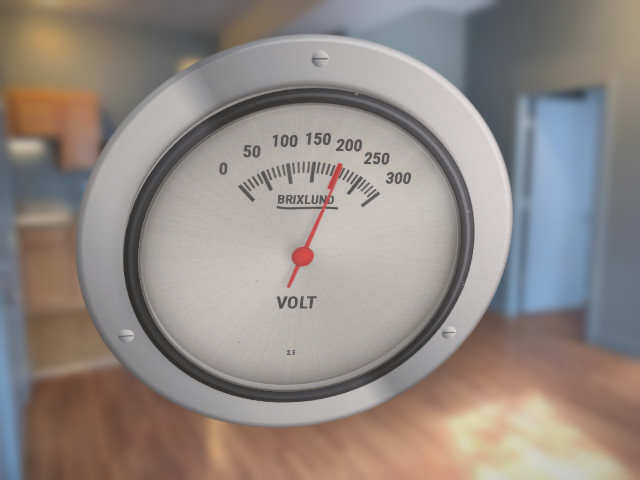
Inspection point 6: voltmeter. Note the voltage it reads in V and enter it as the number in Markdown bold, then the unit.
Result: **200** V
